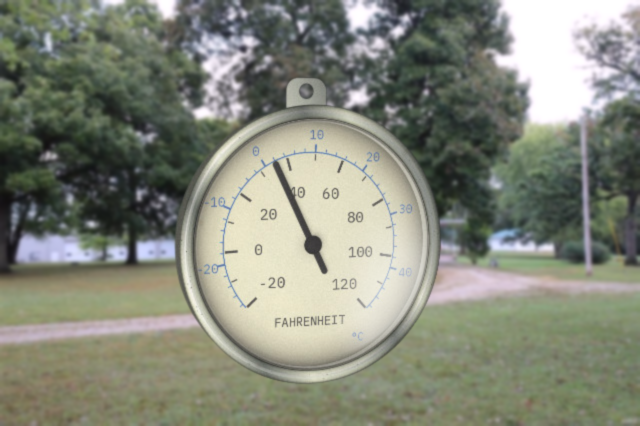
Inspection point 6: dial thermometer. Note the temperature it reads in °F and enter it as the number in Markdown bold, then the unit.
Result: **35** °F
